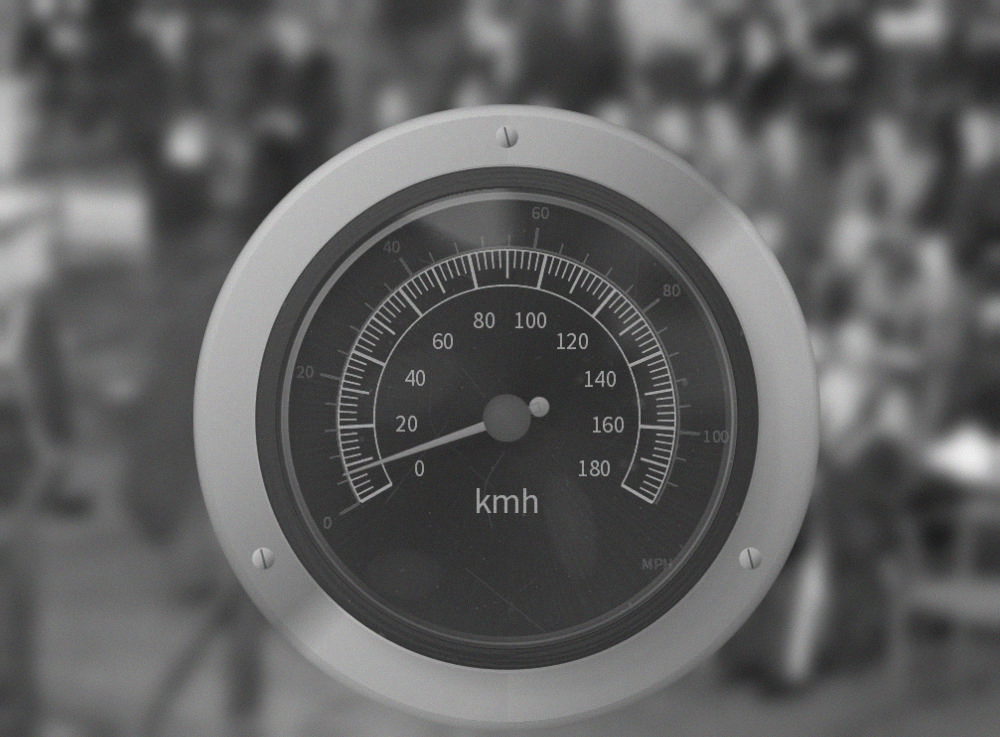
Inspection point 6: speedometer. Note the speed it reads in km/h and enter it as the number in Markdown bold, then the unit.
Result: **8** km/h
